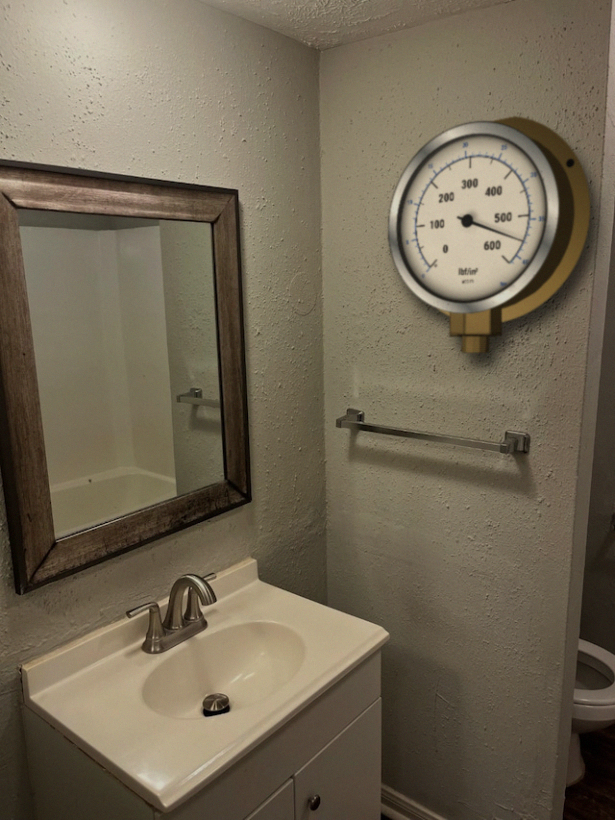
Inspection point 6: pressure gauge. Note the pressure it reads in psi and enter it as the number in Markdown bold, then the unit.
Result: **550** psi
